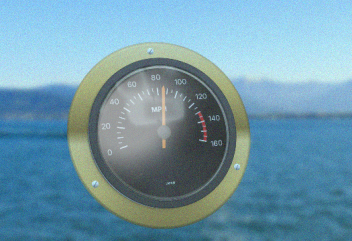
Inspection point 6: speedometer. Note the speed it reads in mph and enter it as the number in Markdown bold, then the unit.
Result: **85** mph
